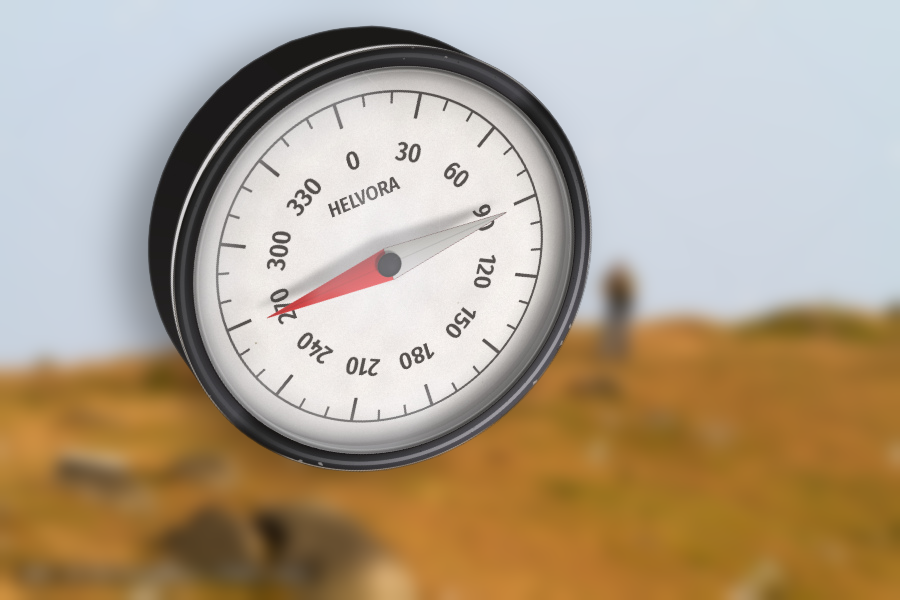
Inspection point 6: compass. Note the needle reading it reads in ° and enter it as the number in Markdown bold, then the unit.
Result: **270** °
